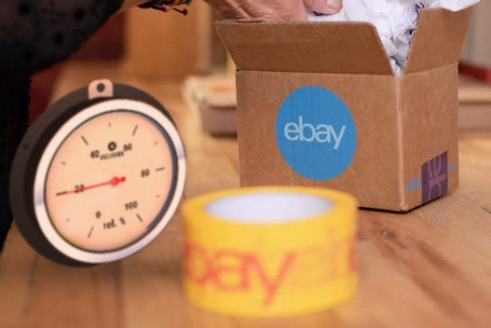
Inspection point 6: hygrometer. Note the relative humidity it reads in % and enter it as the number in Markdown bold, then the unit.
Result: **20** %
